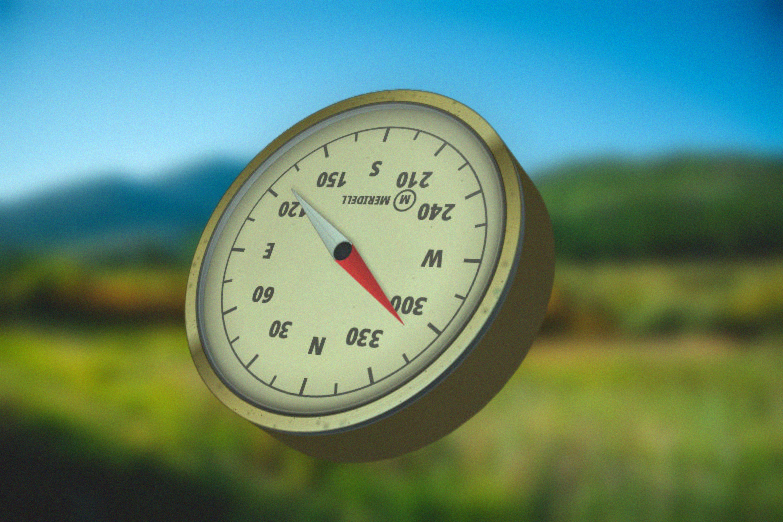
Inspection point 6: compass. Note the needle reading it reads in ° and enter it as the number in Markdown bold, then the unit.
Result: **307.5** °
